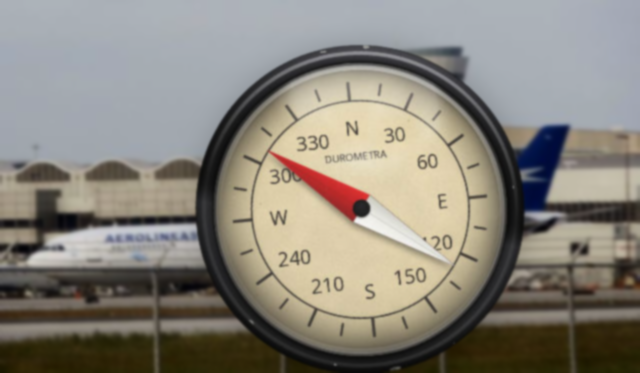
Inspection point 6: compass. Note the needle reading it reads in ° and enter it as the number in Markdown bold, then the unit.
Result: **307.5** °
